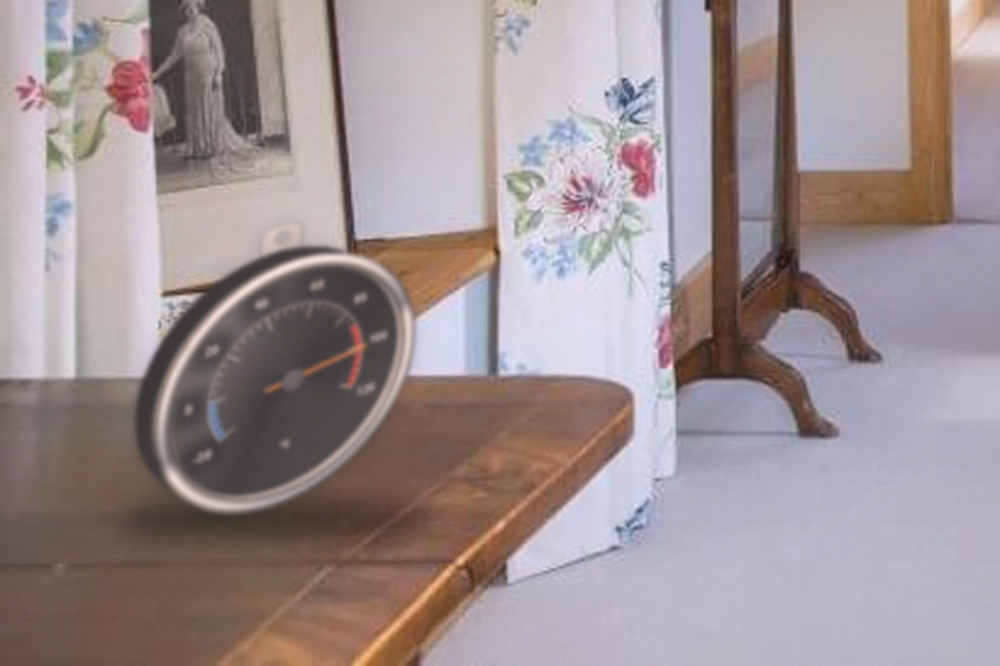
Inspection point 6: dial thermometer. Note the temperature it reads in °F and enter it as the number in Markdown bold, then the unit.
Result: **100** °F
